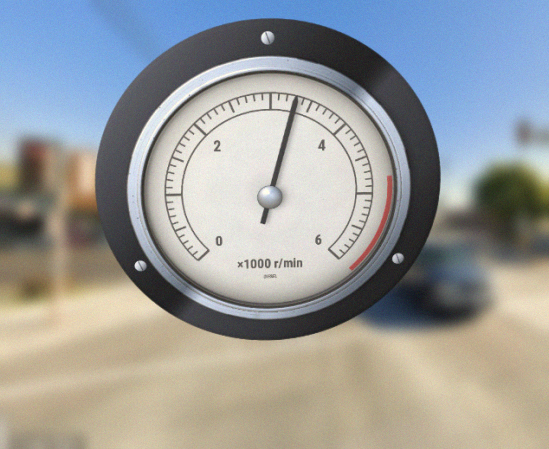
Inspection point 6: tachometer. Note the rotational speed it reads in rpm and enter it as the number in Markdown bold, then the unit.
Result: **3300** rpm
